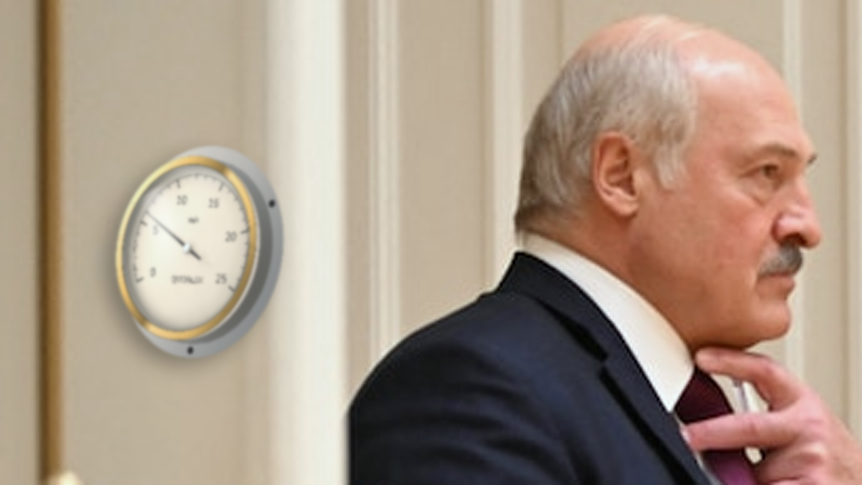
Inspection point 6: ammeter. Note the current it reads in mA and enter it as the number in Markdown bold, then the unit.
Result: **6** mA
